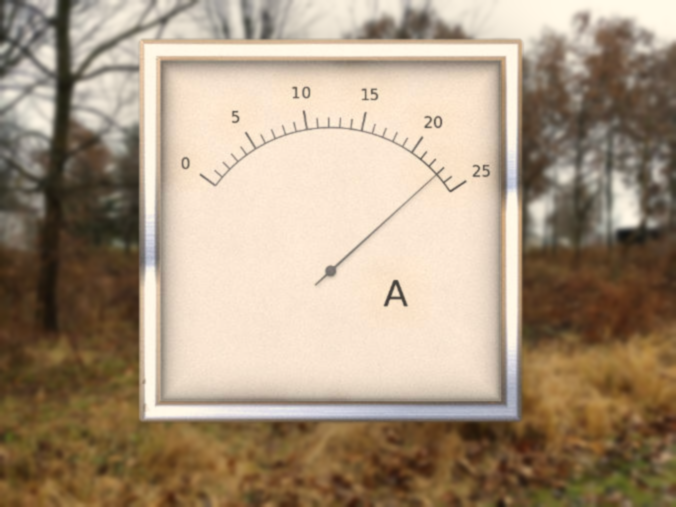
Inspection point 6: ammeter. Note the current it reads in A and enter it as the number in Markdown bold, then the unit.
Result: **23** A
